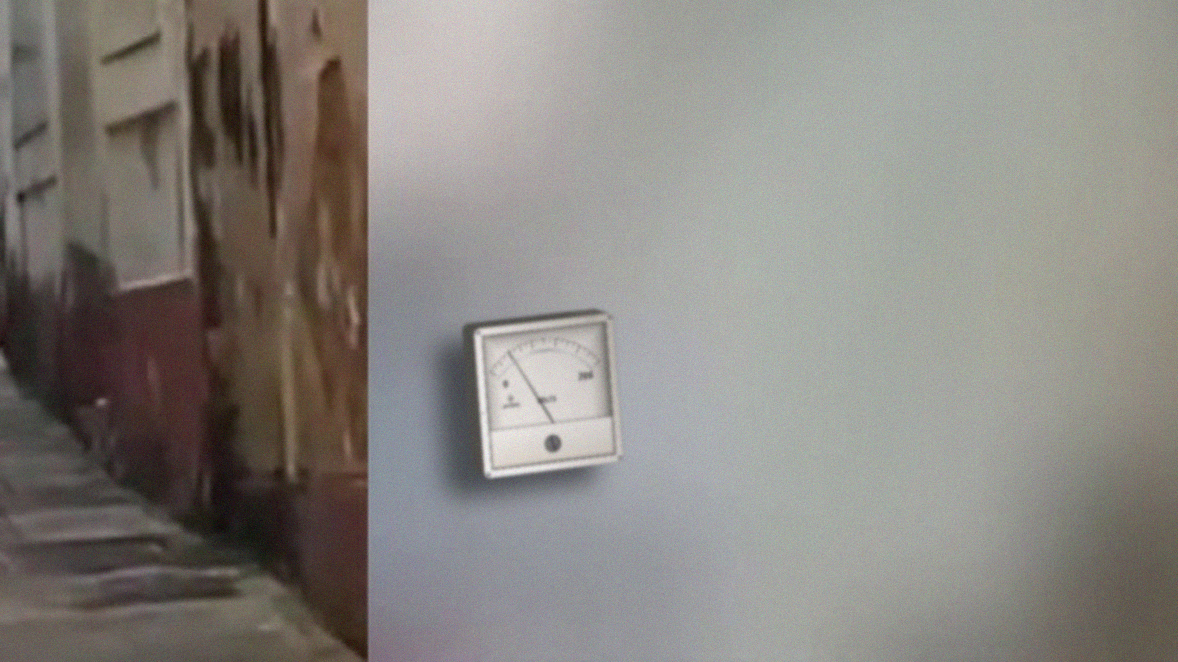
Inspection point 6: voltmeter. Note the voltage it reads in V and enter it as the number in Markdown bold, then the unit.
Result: **40** V
